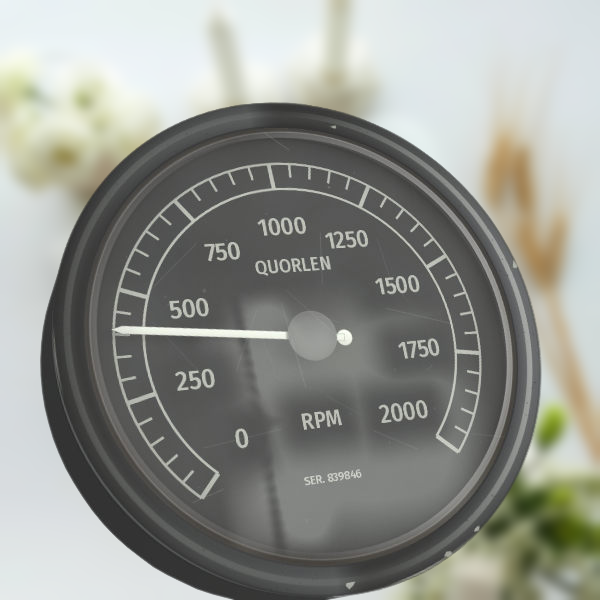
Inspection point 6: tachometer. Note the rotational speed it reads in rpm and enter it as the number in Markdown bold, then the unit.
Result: **400** rpm
